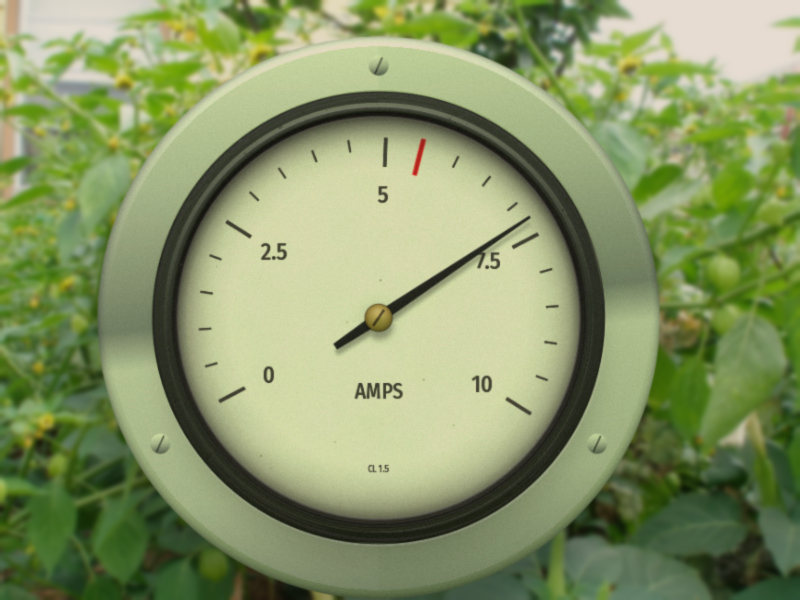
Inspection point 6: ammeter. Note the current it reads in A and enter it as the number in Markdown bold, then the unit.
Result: **7.25** A
